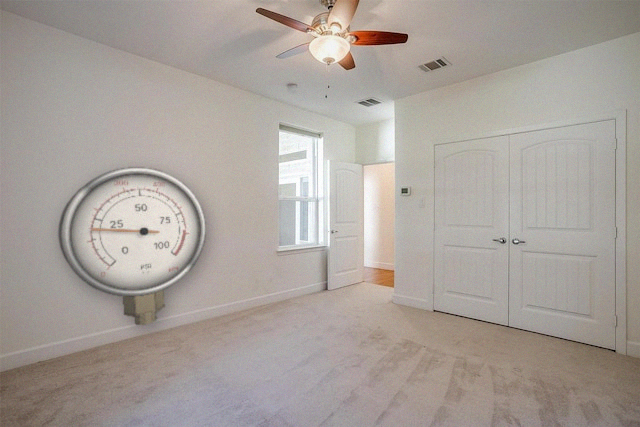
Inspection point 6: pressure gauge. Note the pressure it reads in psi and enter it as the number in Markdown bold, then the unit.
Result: **20** psi
